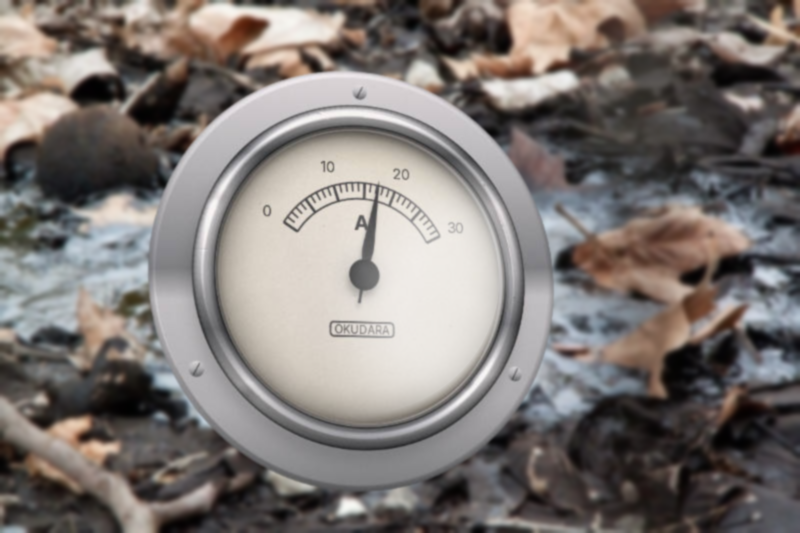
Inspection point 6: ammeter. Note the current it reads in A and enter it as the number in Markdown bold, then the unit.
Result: **17** A
